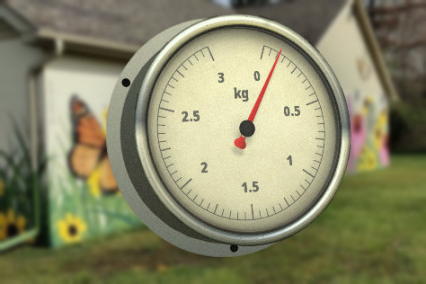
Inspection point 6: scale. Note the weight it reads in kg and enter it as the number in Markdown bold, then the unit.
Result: **0.1** kg
